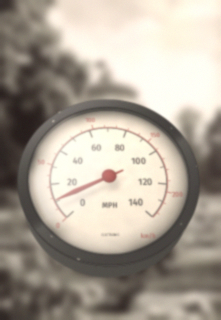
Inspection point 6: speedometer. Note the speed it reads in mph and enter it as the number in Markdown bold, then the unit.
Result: **10** mph
